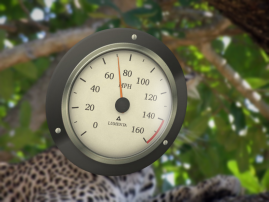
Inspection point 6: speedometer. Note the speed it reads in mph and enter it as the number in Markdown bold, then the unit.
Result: **70** mph
